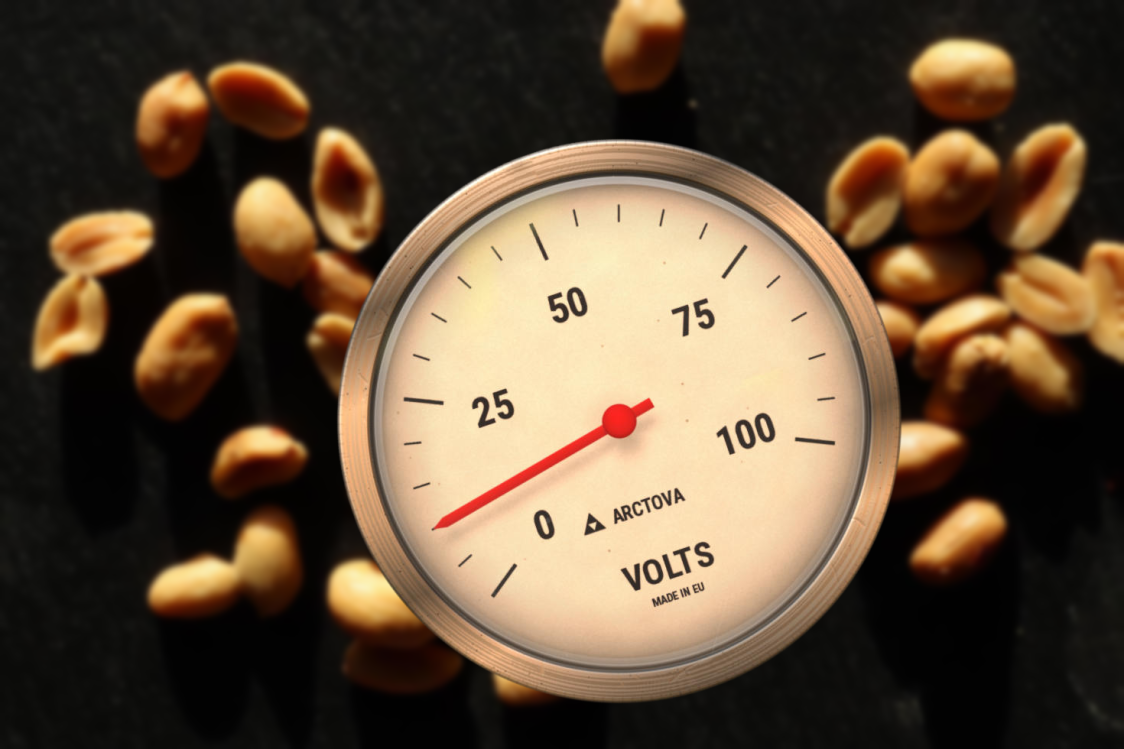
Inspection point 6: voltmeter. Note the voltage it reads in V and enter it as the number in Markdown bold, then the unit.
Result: **10** V
